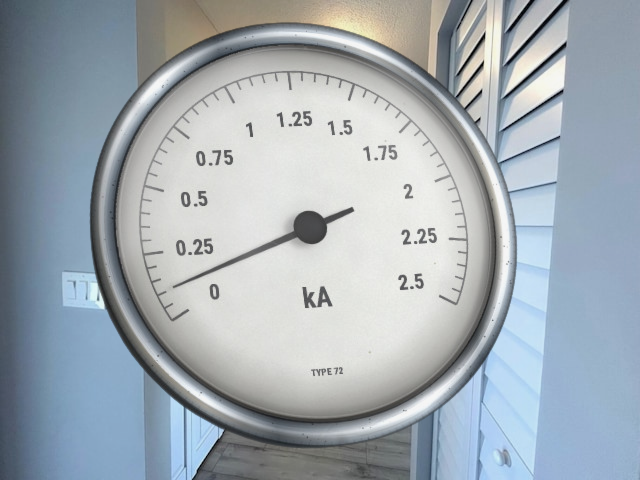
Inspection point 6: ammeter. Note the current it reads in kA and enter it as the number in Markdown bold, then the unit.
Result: **0.1** kA
